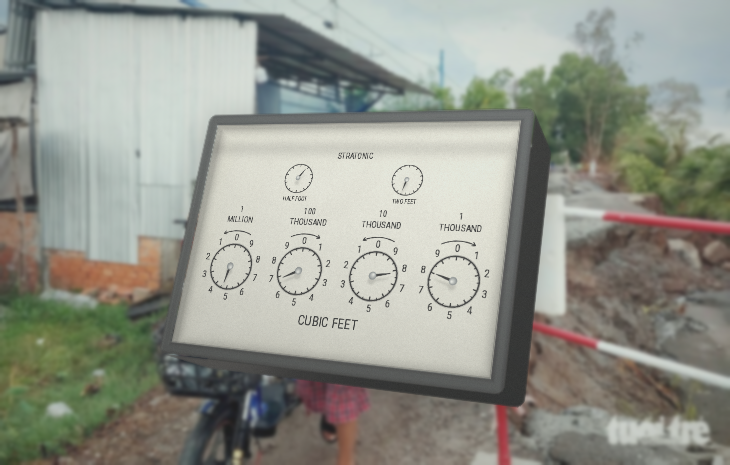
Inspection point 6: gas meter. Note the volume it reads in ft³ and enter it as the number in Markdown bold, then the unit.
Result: **467800** ft³
